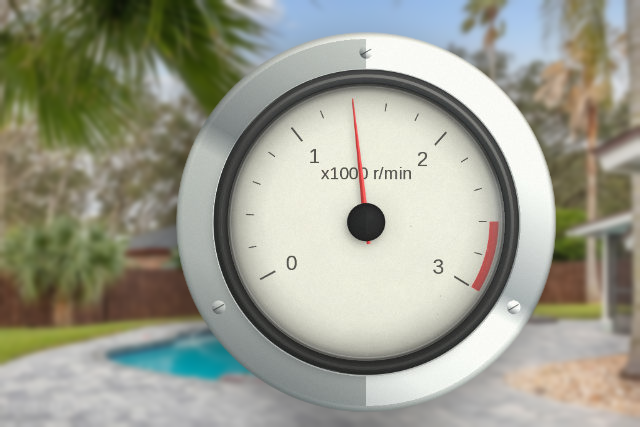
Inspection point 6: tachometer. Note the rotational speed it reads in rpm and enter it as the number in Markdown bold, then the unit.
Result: **1400** rpm
